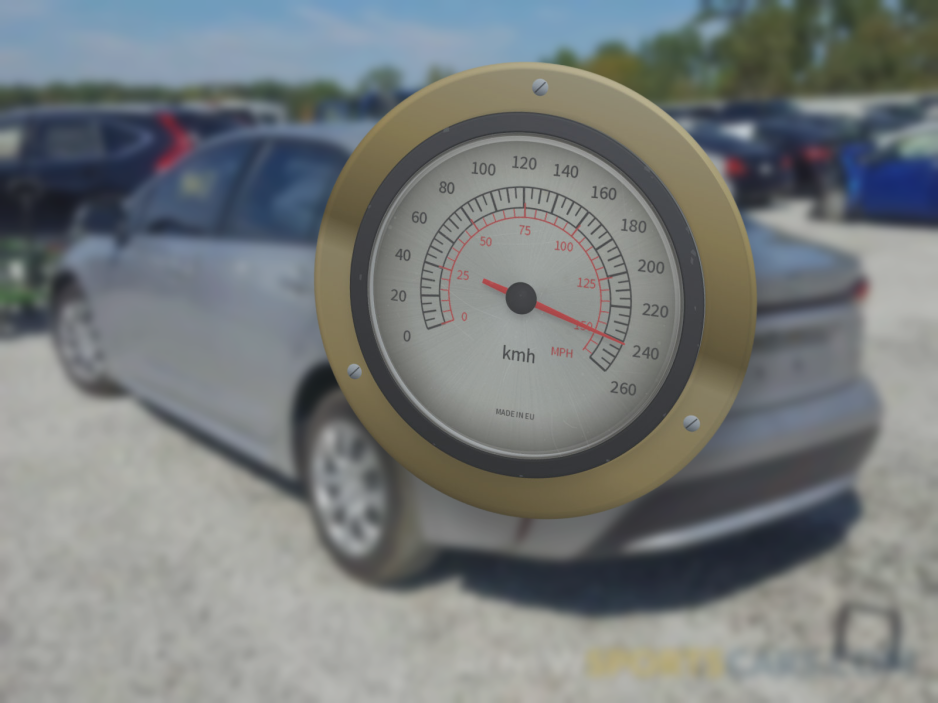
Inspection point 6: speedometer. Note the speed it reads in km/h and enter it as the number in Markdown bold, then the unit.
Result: **240** km/h
